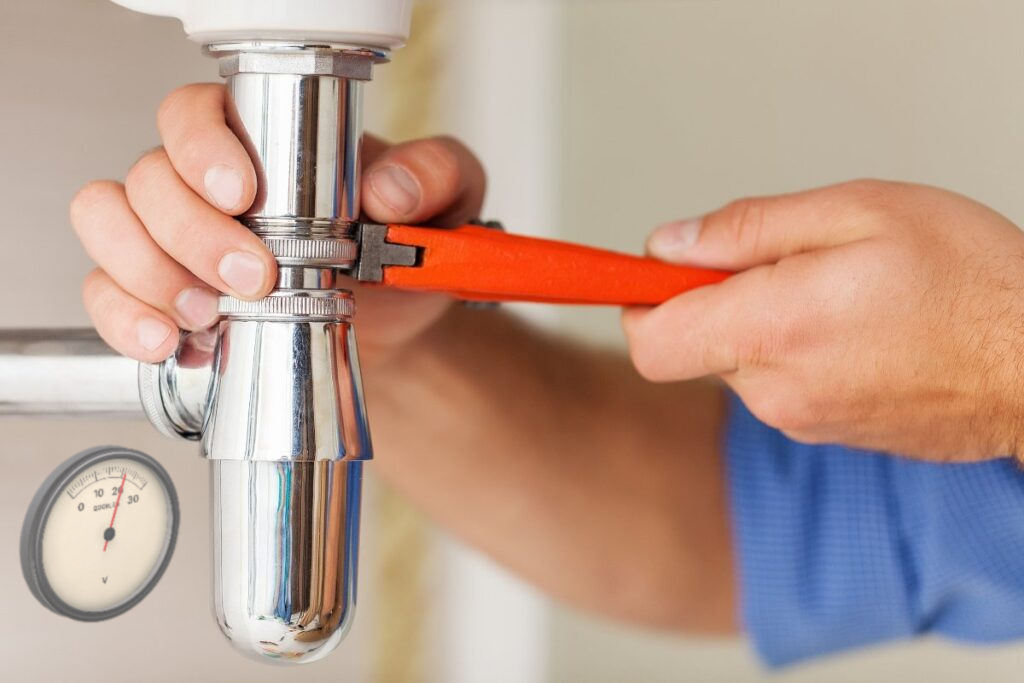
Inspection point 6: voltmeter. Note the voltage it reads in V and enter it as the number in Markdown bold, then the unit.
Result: **20** V
